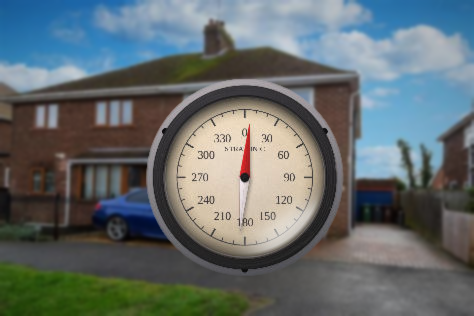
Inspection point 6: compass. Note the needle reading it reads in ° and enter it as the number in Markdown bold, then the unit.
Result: **5** °
